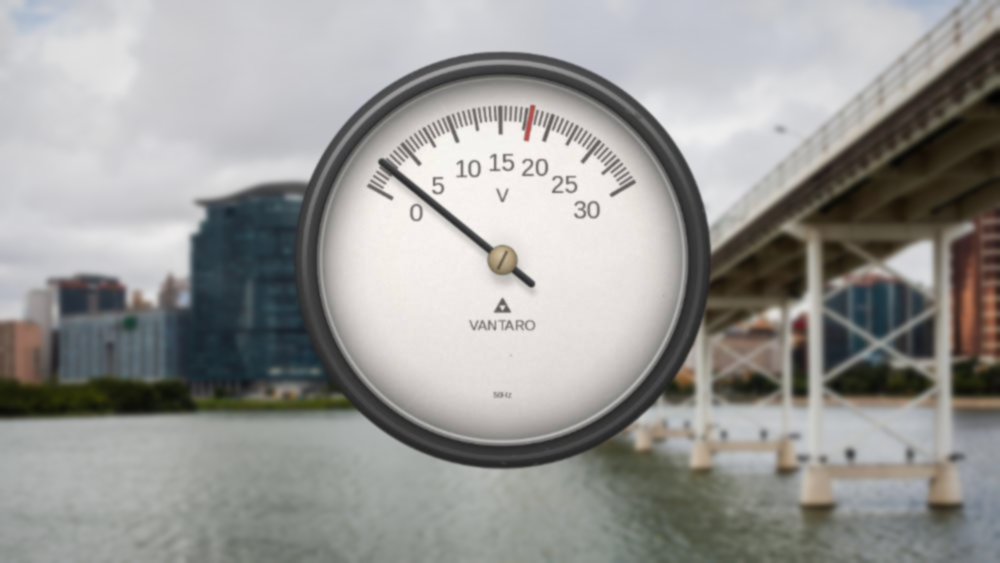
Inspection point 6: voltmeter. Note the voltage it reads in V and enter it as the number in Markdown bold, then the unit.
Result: **2.5** V
